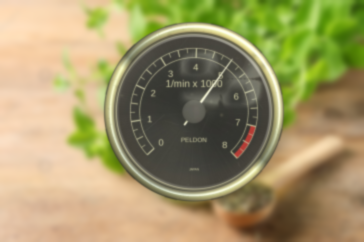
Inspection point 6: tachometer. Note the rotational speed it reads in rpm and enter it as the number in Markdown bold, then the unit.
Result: **5000** rpm
